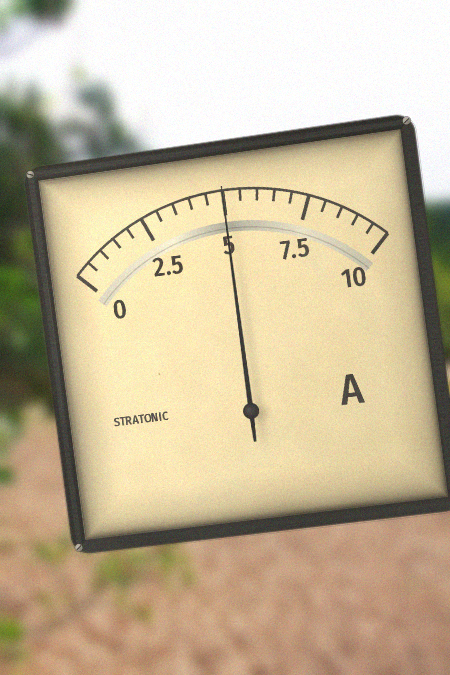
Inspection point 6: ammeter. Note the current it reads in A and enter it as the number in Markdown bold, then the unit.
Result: **5** A
